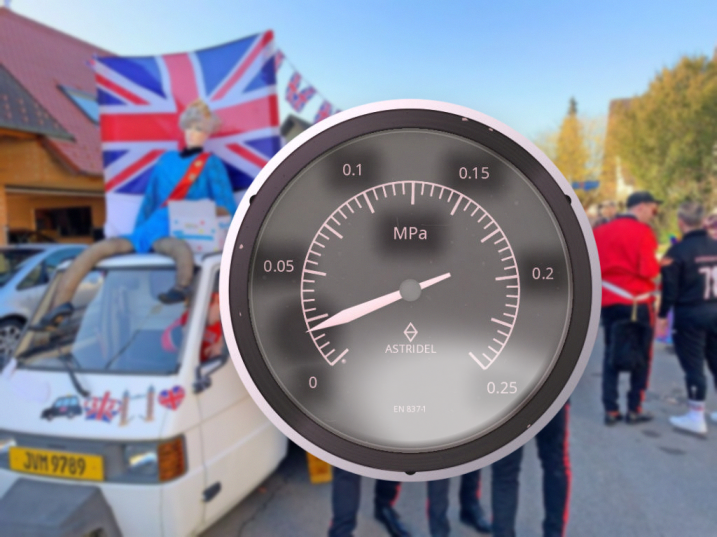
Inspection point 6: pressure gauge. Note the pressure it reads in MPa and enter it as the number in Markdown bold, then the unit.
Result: **0.02** MPa
